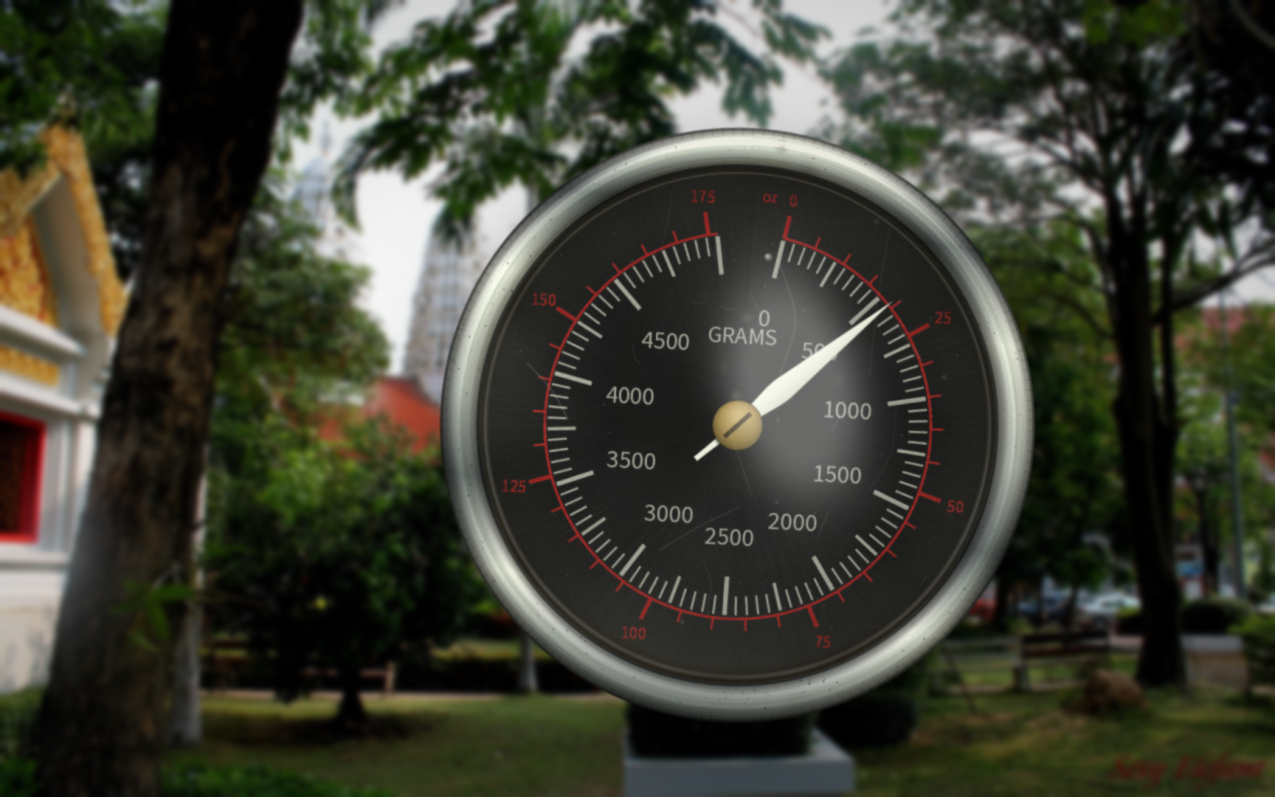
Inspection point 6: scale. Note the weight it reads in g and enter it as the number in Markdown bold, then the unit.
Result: **550** g
